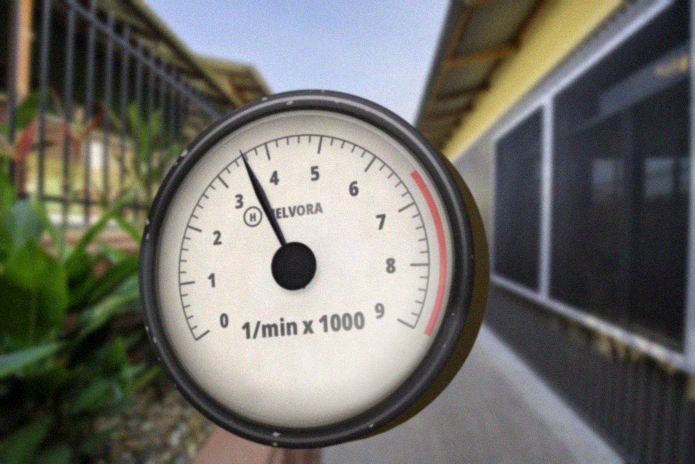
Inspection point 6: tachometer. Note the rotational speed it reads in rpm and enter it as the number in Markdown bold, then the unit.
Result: **3600** rpm
